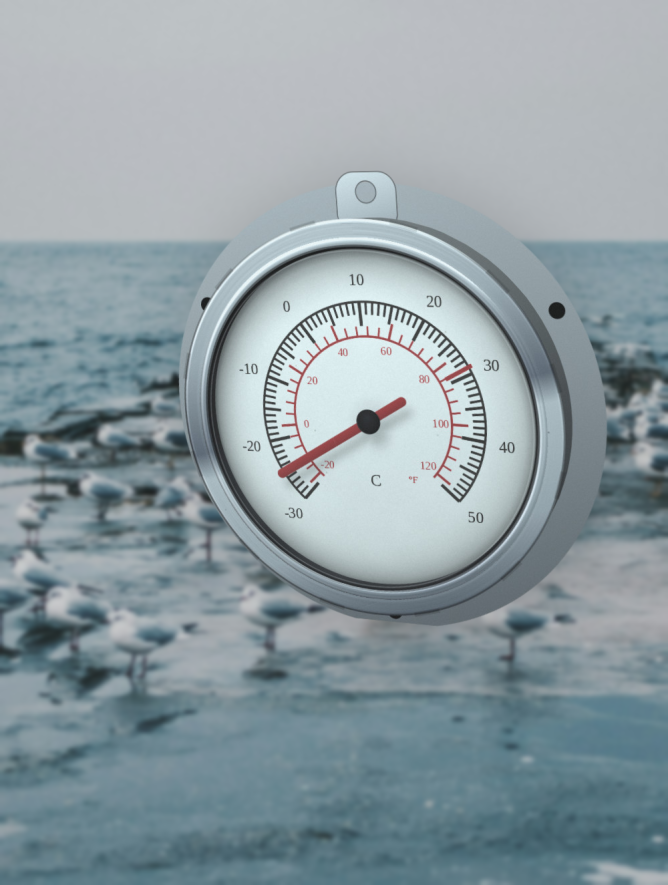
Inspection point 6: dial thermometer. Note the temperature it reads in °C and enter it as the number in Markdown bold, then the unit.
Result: **-25** °C
